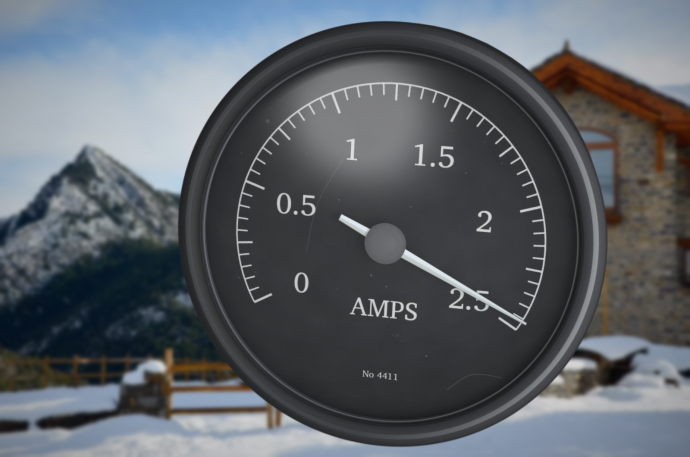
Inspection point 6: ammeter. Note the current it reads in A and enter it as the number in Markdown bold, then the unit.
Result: **2.45** A
